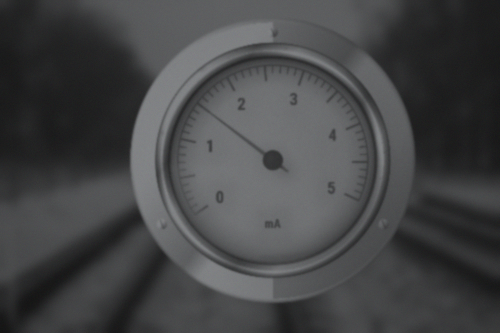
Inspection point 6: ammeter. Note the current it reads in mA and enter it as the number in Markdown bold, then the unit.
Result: **1.5** mA
